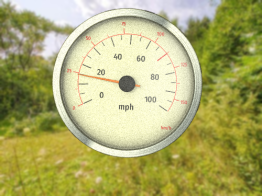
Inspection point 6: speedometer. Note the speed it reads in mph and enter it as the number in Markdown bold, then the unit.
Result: **15** mph
